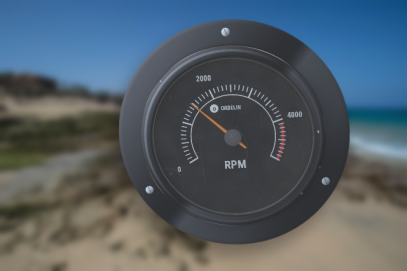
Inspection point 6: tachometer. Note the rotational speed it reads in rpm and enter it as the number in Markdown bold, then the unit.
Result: **1500** rpm
